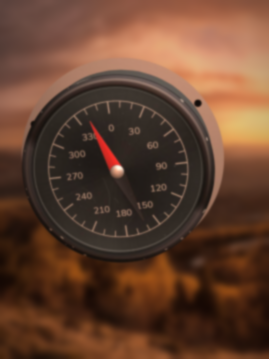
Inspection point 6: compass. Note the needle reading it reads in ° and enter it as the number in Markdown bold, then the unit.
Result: **340** °
